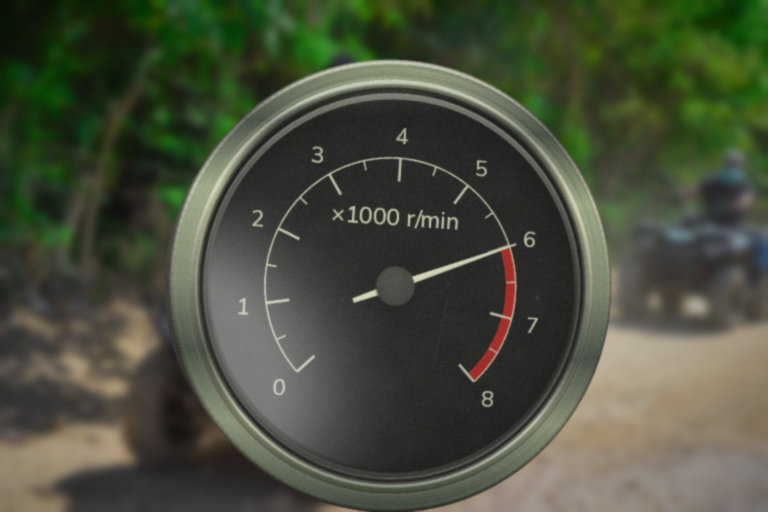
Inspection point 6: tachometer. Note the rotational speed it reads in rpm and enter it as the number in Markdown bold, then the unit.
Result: **6000** rpm
